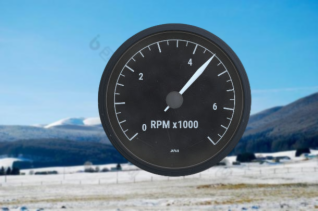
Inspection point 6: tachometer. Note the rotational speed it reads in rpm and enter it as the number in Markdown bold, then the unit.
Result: **4500** rpm
